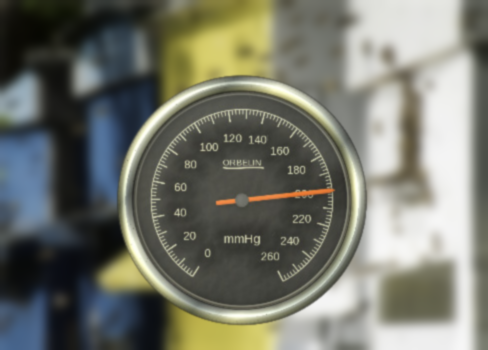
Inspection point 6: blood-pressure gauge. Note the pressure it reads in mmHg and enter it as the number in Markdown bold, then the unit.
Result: **200** mmHg
